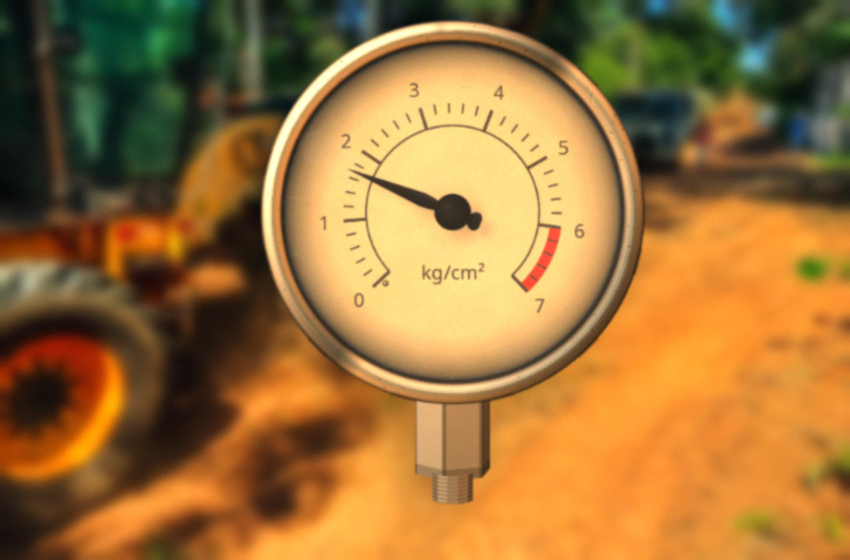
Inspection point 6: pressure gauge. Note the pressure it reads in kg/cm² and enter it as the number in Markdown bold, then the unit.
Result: **1.7** kg/cm²
